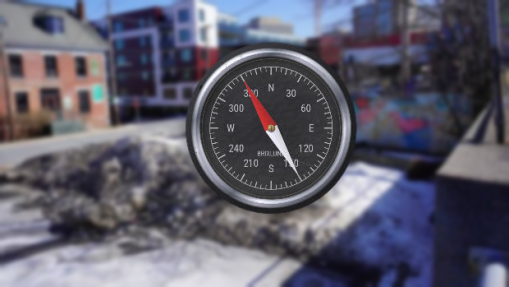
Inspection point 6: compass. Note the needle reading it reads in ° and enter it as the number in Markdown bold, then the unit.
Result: **330** °
